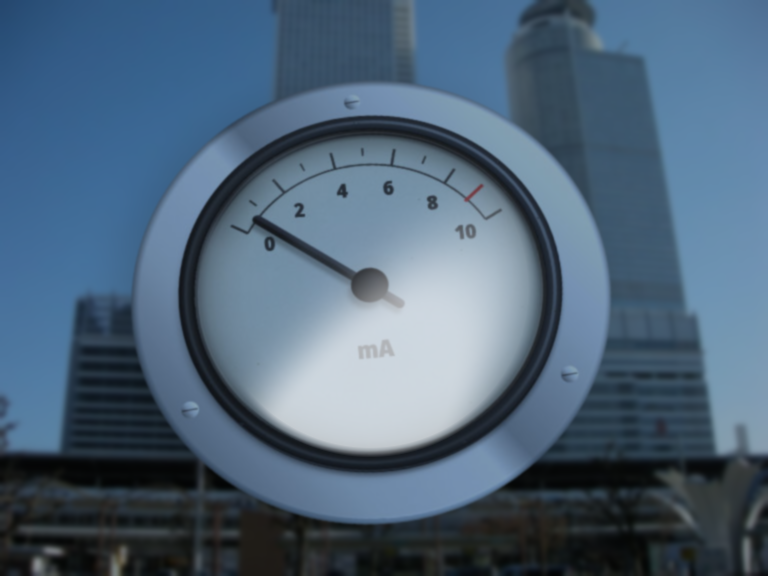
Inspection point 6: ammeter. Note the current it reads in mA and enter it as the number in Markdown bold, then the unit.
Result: **0.5** mA
